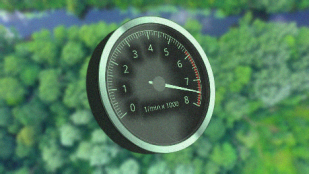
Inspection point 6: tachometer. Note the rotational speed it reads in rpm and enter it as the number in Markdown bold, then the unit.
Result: **7500** rpm
